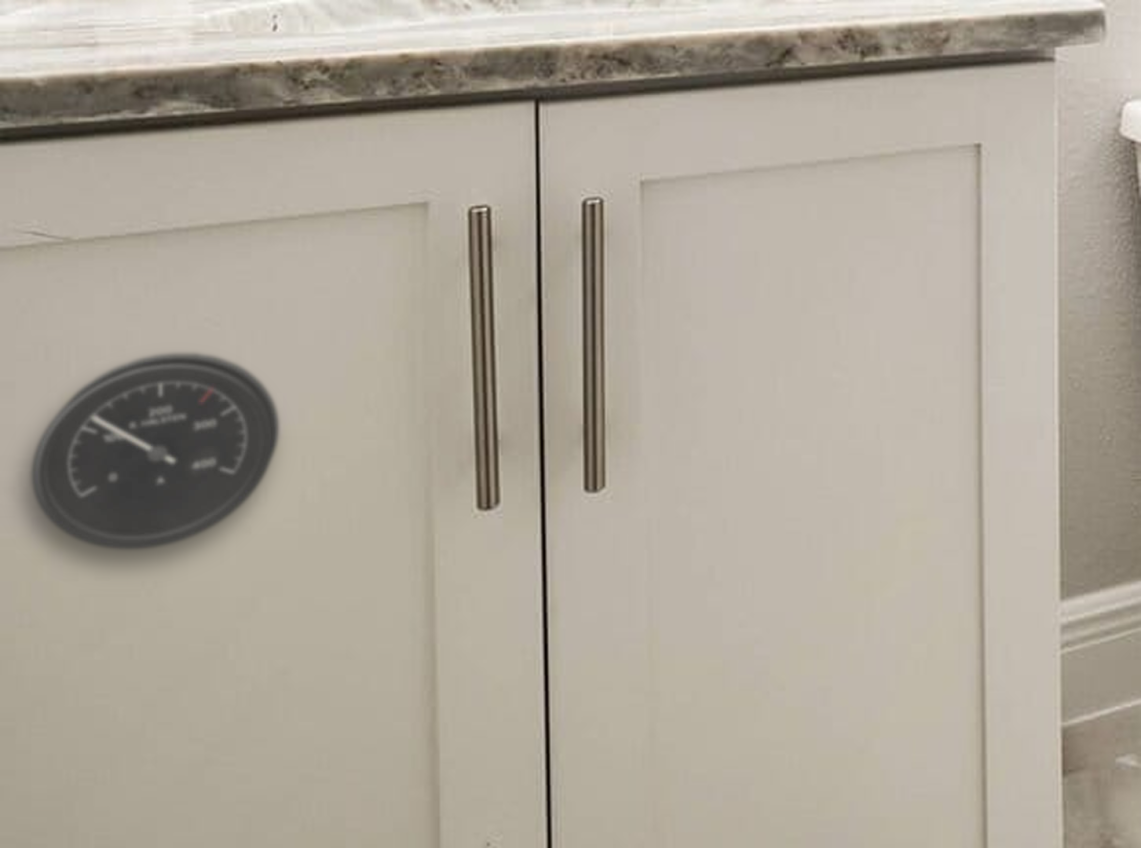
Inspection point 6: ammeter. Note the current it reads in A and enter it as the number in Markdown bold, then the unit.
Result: **120** A
